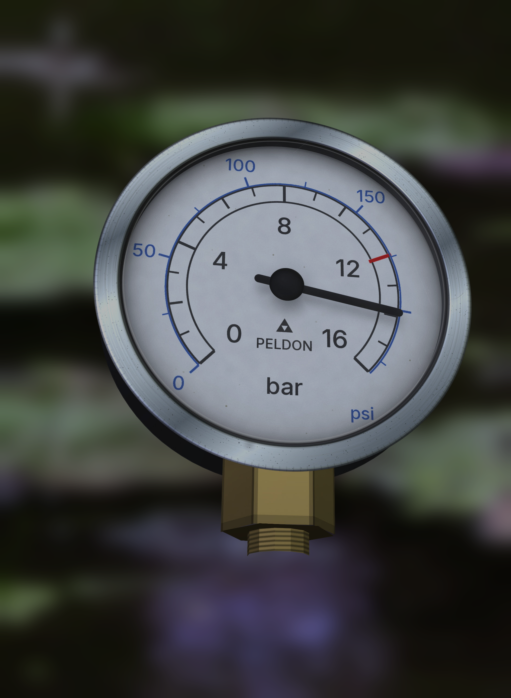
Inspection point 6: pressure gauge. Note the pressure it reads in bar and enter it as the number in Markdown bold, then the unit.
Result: **14** bar
